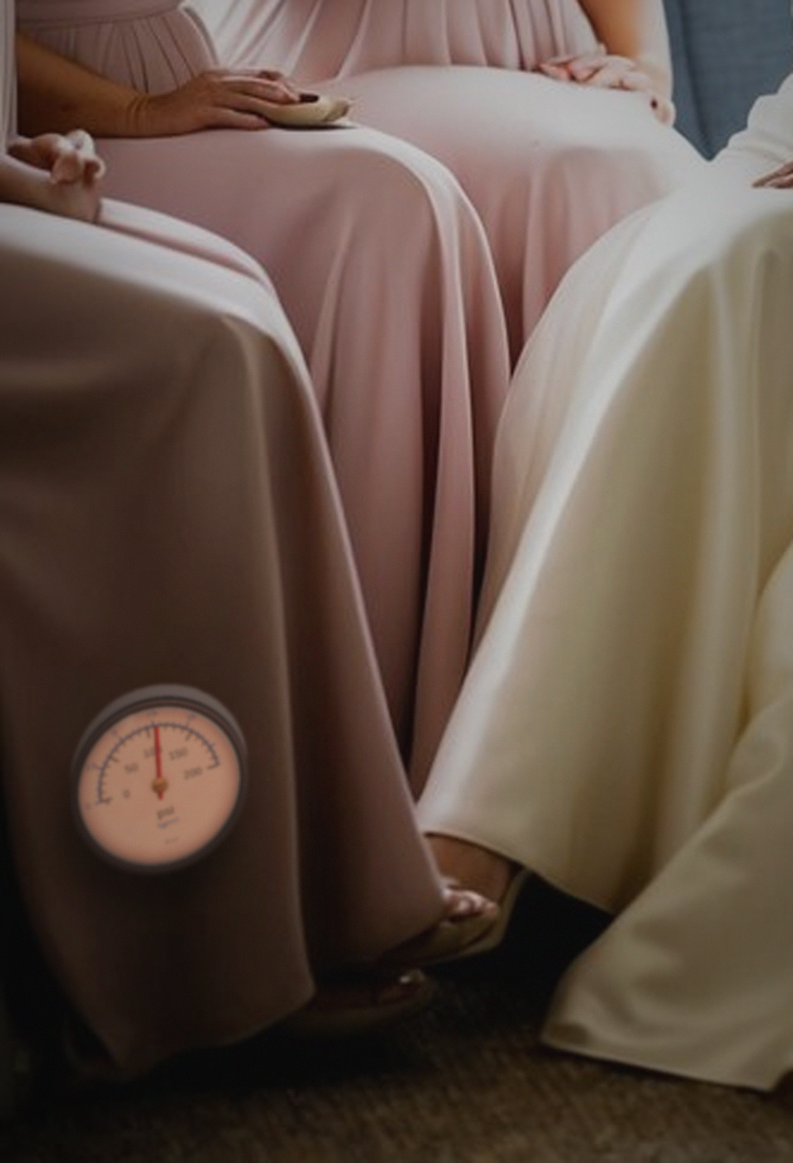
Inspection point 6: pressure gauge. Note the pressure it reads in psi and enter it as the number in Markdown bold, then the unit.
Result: **110** psi
